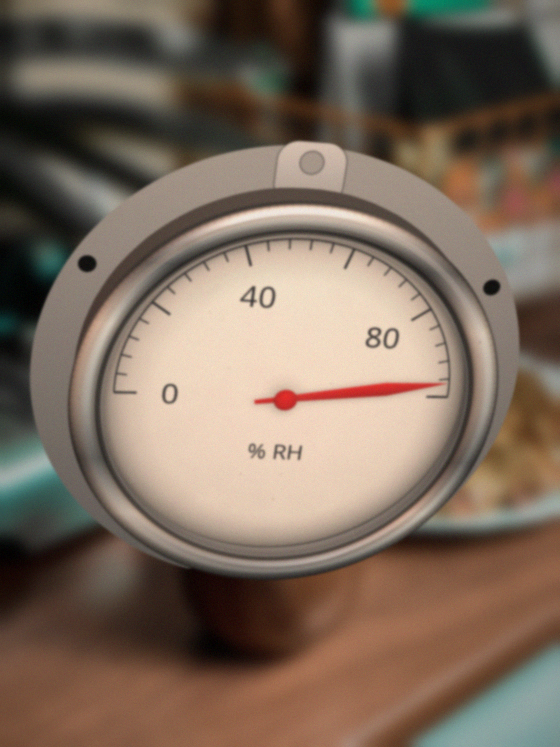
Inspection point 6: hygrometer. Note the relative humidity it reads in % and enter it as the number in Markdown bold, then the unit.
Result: **96** %
